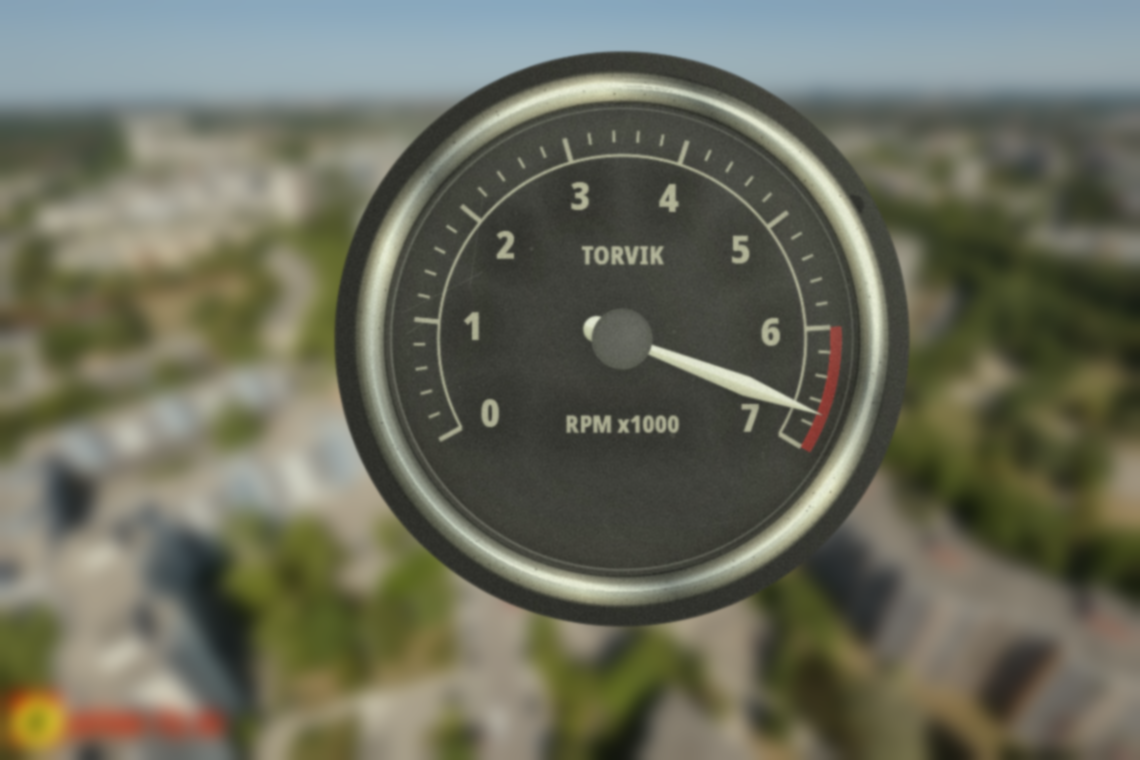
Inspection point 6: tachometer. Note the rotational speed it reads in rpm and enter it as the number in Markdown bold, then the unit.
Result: **6700** rpm
